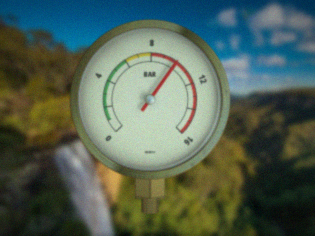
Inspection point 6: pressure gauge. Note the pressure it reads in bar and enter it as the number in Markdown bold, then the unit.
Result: **10** bar
